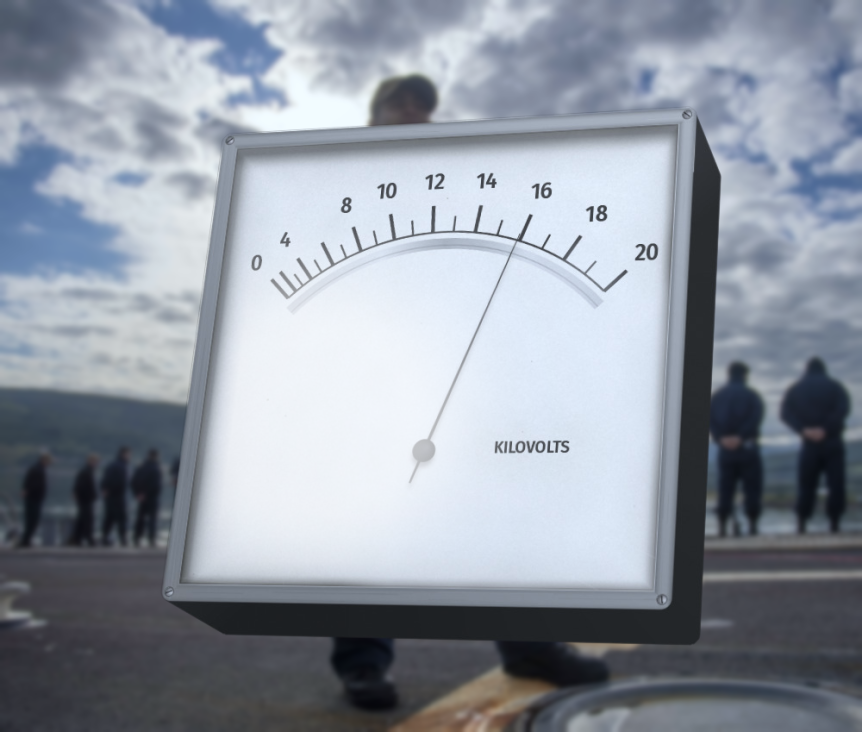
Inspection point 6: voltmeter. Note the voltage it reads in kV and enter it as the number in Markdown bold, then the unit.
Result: **16** kV
